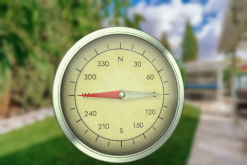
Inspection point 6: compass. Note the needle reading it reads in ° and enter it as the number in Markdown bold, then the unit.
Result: **270** °
